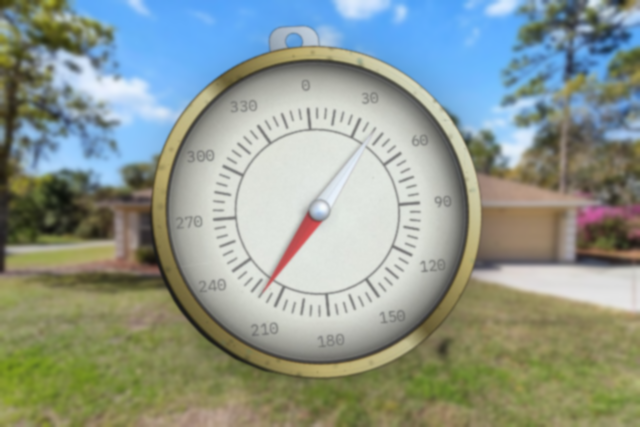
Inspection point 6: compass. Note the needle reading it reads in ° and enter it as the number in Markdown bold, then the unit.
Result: **220** °
